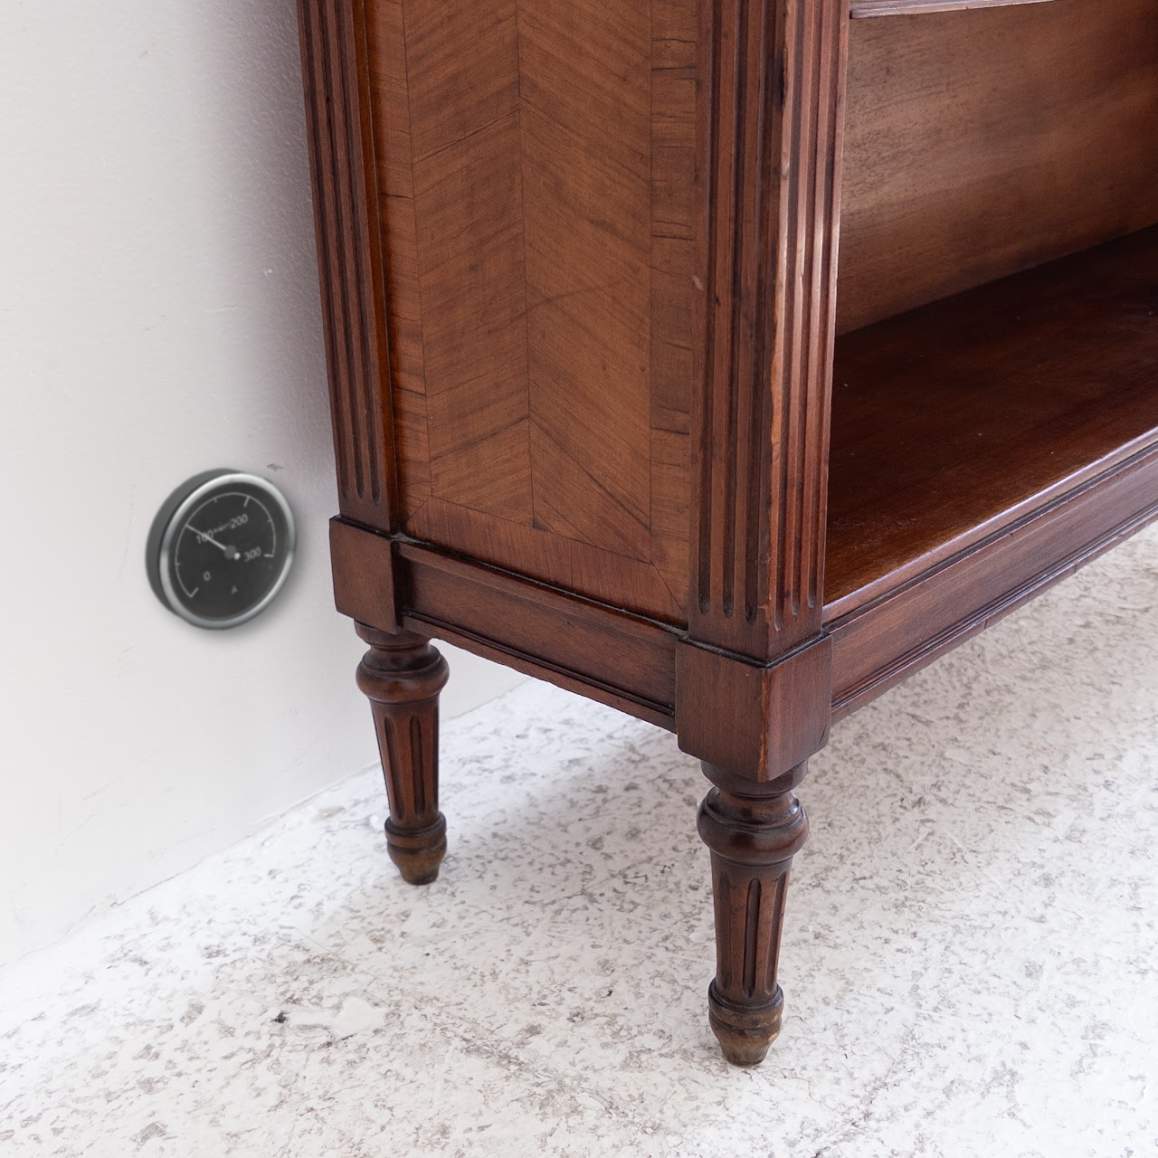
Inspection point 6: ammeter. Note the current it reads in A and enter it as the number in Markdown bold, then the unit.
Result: **100** A
